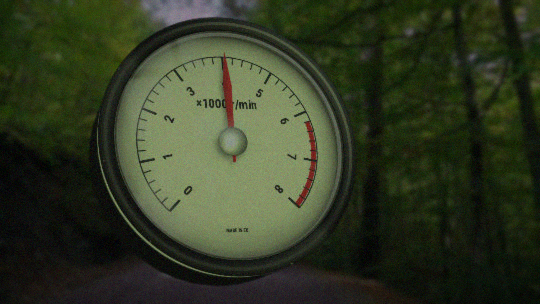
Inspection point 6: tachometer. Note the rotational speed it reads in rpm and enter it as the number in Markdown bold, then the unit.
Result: **4000** rpm
